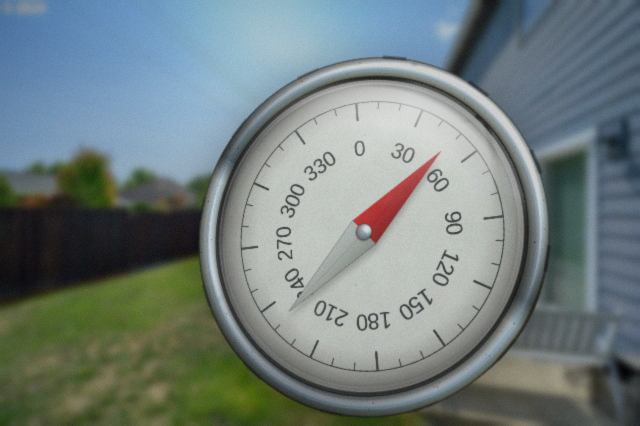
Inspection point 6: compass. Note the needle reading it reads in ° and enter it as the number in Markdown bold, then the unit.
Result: **50** °
